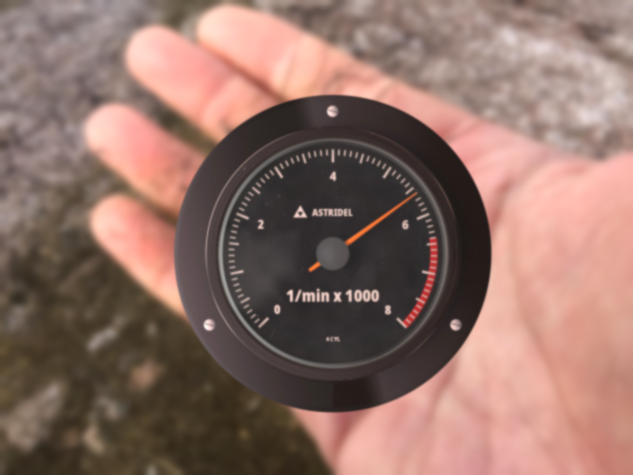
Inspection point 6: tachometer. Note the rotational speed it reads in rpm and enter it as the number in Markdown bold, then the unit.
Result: **5600** rpm
